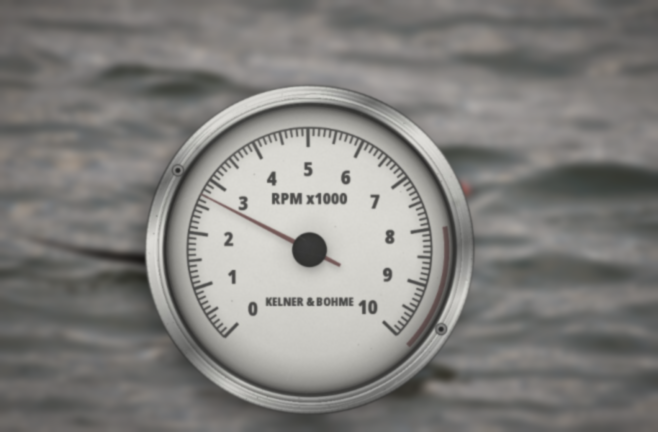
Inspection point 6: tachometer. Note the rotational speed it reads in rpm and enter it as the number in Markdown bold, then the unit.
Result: **2700** rpm
